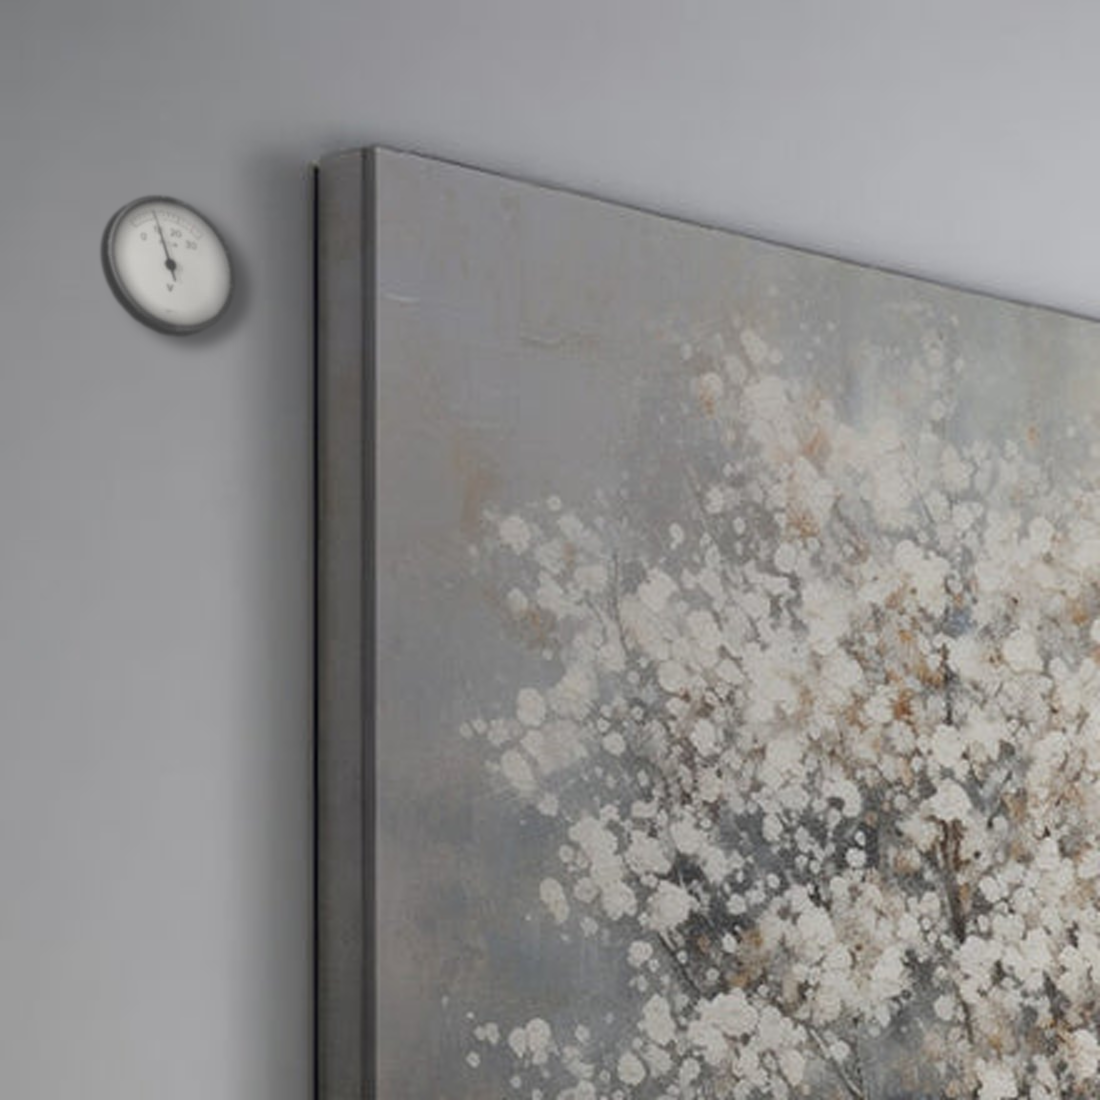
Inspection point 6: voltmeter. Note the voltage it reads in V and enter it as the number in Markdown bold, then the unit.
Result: **10** V
